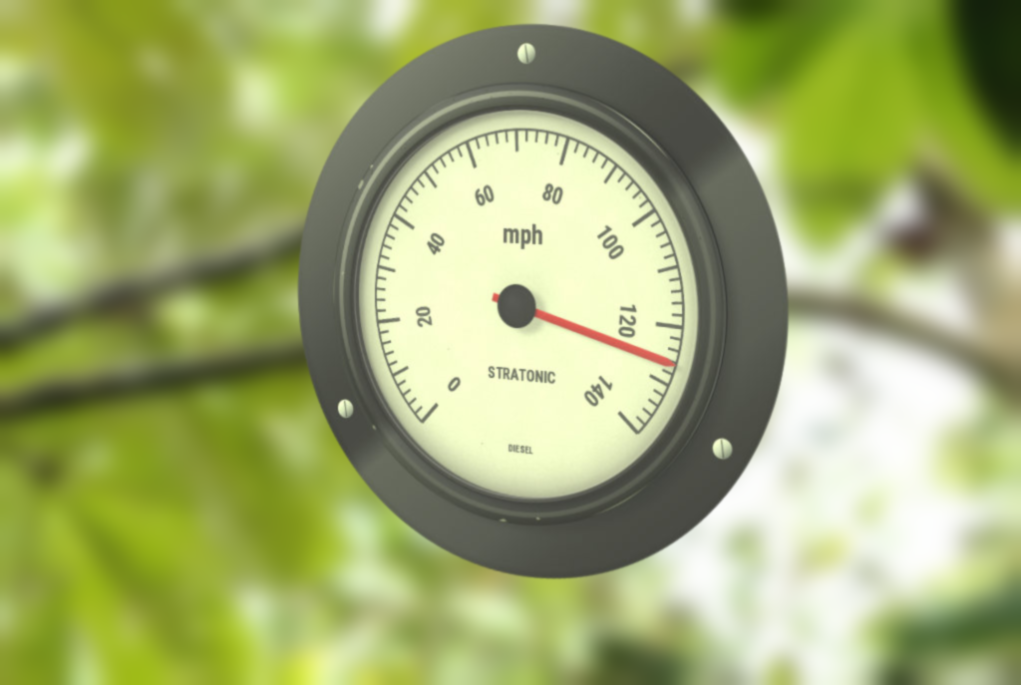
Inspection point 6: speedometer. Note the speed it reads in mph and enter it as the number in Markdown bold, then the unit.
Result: **126** mph
